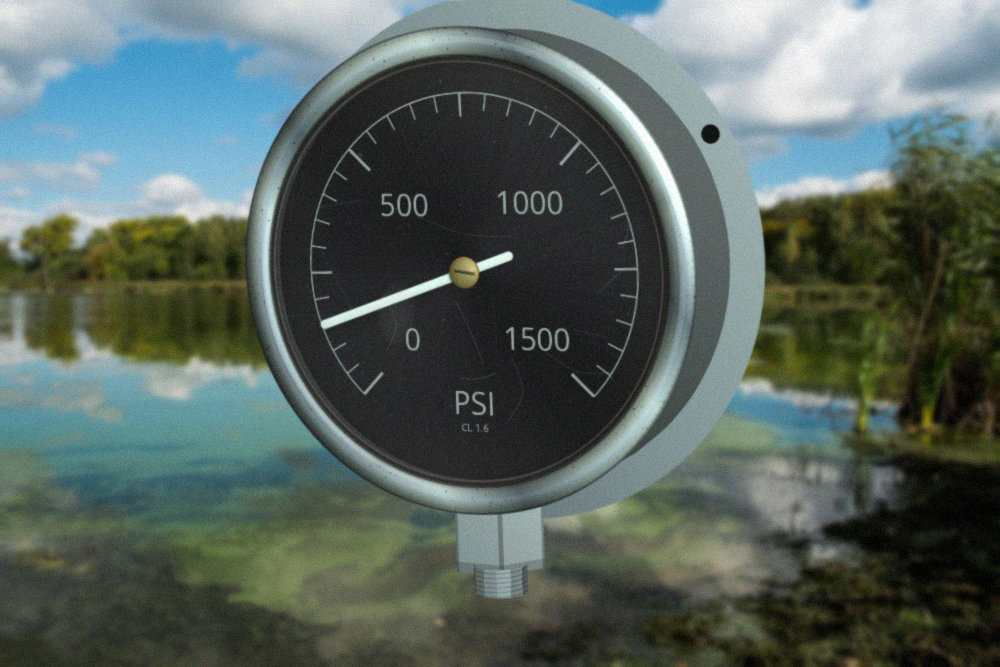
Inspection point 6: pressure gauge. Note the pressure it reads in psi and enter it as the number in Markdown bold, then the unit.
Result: **150** psi
